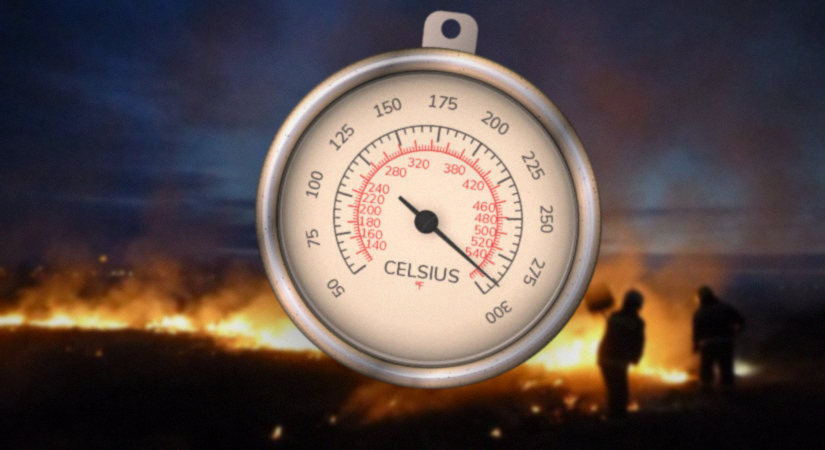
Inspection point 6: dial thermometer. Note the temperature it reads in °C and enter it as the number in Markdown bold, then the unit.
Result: **290** °C
